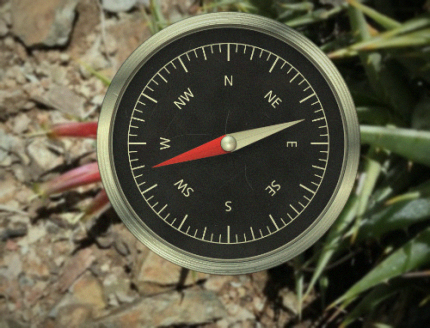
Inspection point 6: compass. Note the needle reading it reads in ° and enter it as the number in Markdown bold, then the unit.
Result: **252.5** °
